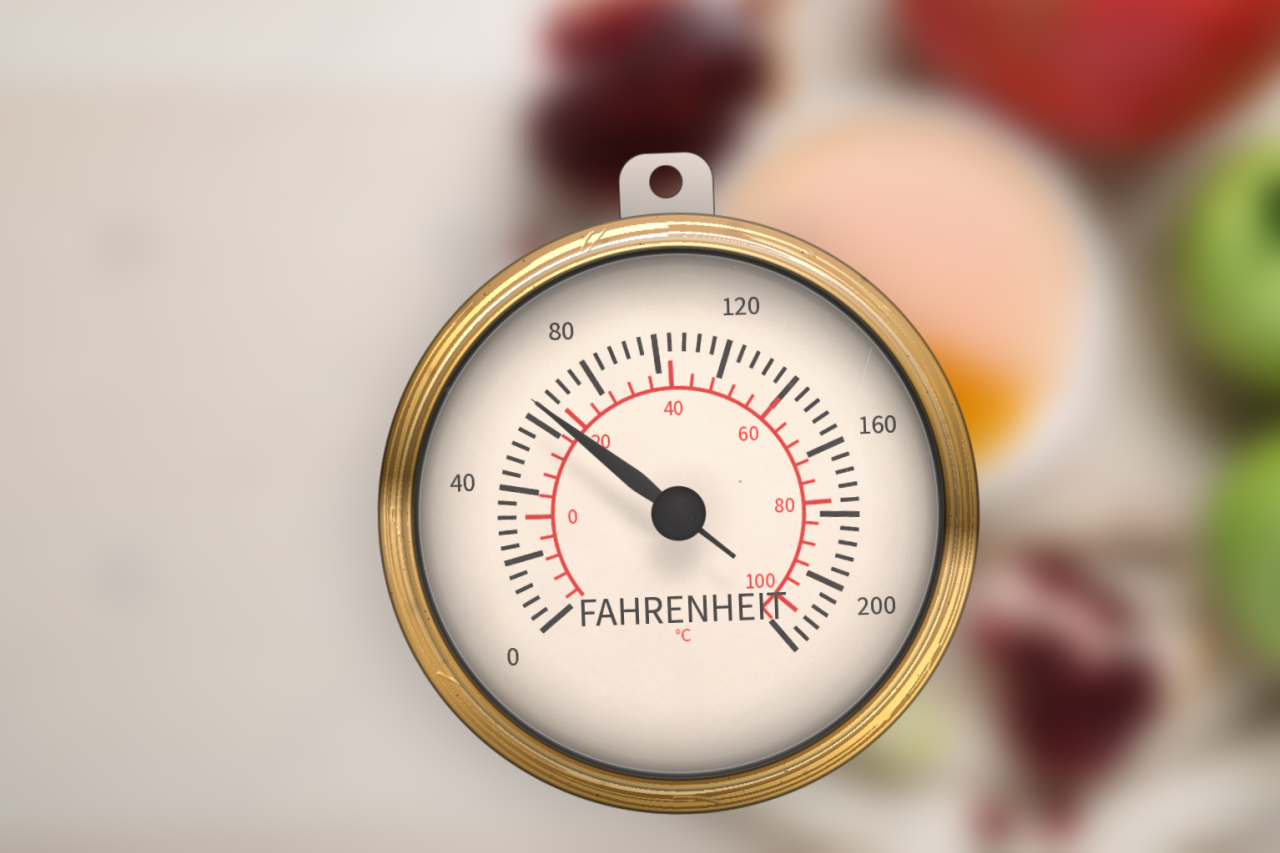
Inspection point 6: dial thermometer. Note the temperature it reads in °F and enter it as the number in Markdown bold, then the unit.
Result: **64** °F
